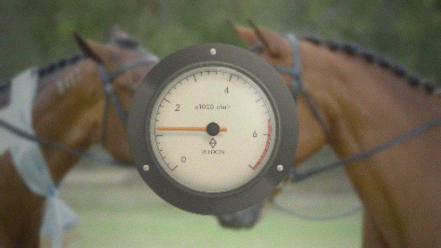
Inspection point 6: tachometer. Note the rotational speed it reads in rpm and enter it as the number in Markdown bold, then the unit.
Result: **1200** rpm
